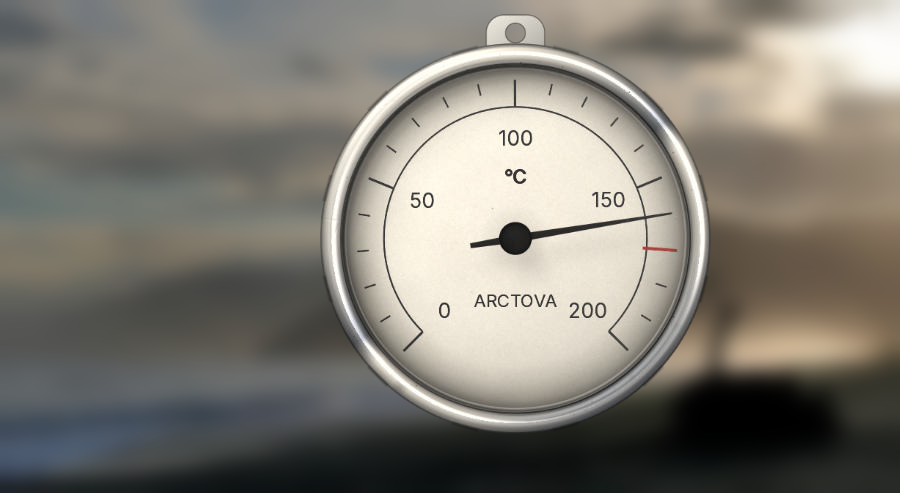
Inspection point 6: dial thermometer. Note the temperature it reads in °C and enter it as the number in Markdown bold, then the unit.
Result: **160** °C
